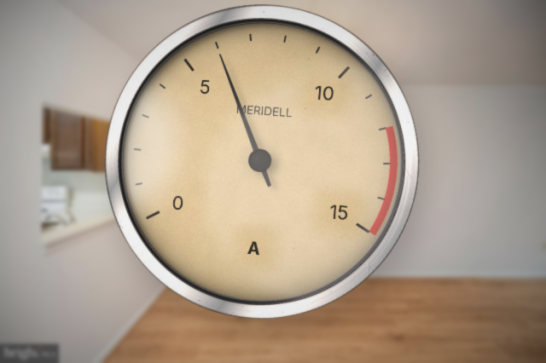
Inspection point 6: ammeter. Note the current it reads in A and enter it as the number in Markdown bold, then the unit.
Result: **6** A
